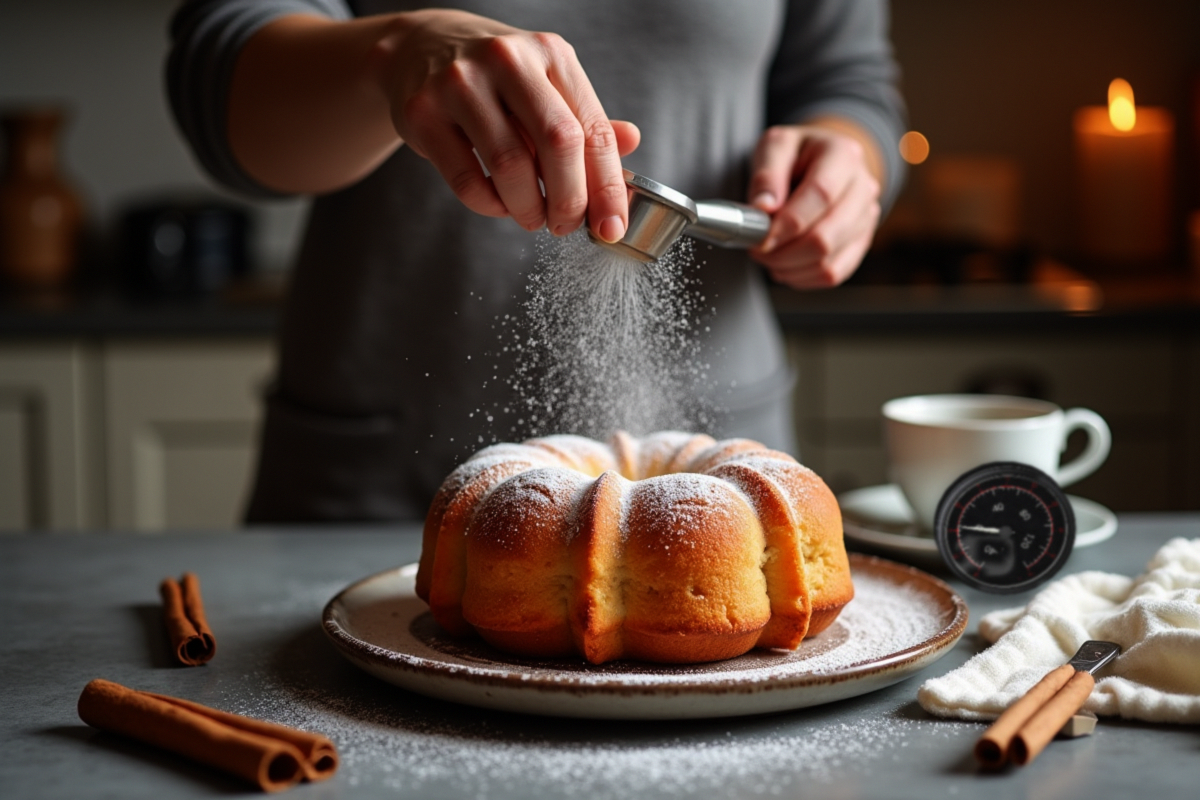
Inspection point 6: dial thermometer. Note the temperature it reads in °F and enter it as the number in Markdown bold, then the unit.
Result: **0** °F
